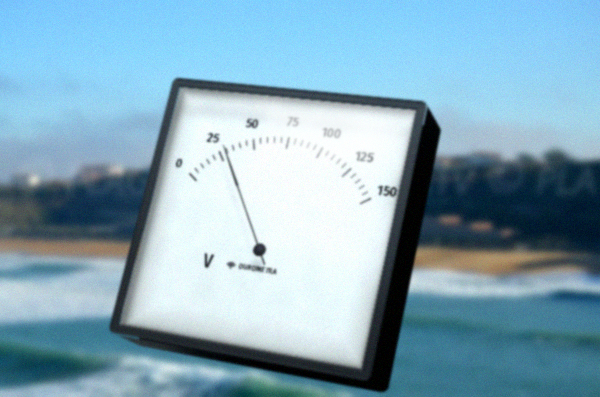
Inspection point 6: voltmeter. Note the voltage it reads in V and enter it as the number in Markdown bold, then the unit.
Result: **30** V
